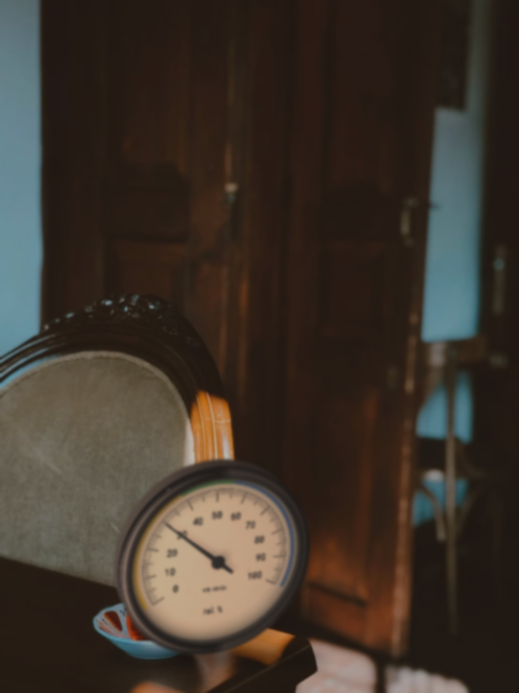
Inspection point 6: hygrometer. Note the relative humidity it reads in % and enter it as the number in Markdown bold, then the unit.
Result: **30** %
